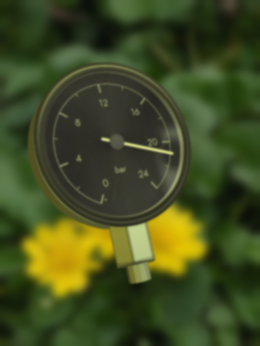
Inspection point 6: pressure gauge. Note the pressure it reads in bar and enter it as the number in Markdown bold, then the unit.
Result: **21** bar
